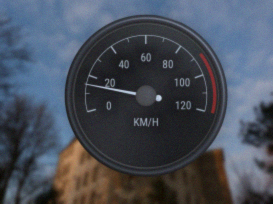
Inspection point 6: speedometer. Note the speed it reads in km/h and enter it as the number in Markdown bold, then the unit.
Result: **15** km/h
